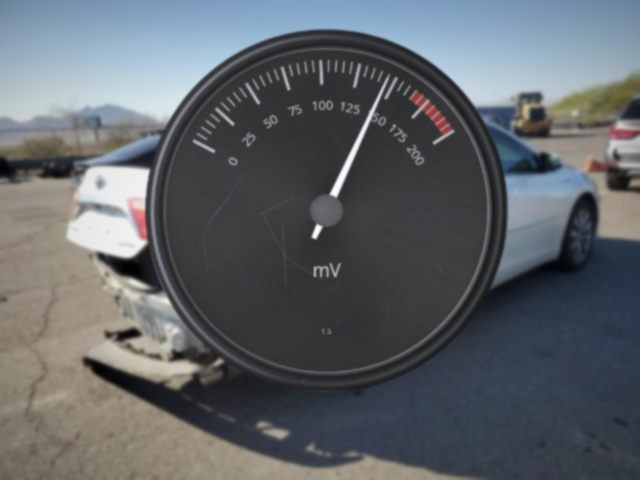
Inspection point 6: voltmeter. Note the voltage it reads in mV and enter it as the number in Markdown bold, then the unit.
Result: **145** mV
